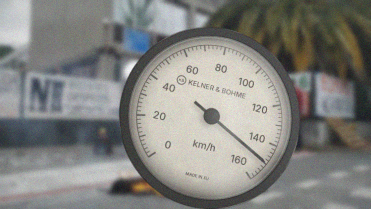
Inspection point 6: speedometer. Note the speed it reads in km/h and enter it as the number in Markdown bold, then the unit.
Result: **150** km/h
